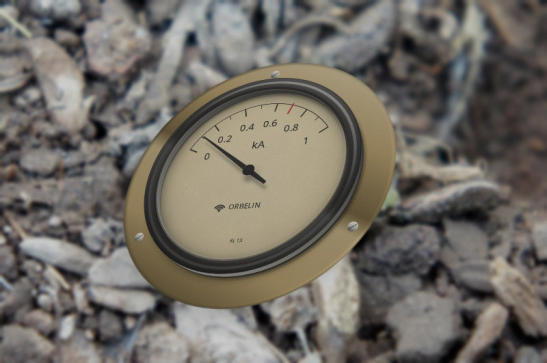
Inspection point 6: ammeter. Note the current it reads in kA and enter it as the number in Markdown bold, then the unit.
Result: **0.1** kA
